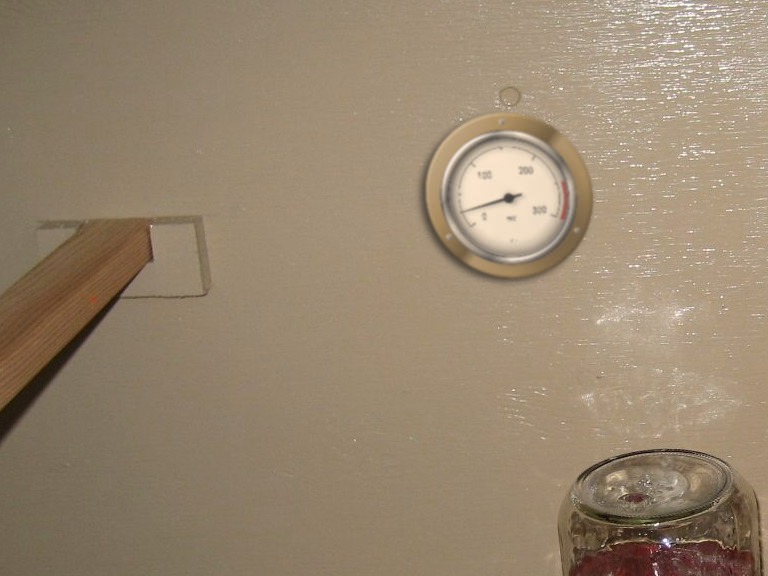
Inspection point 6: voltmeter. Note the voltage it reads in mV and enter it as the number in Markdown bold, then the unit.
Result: **25** mV
